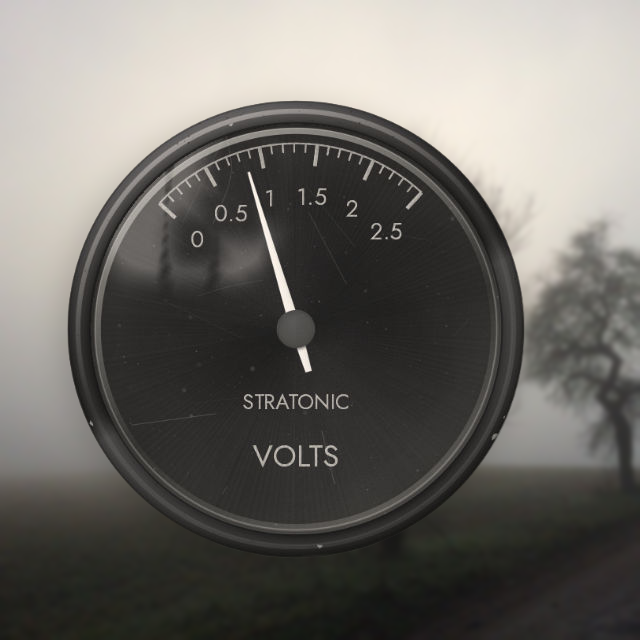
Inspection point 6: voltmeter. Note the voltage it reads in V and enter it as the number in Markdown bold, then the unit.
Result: **0.85** V
